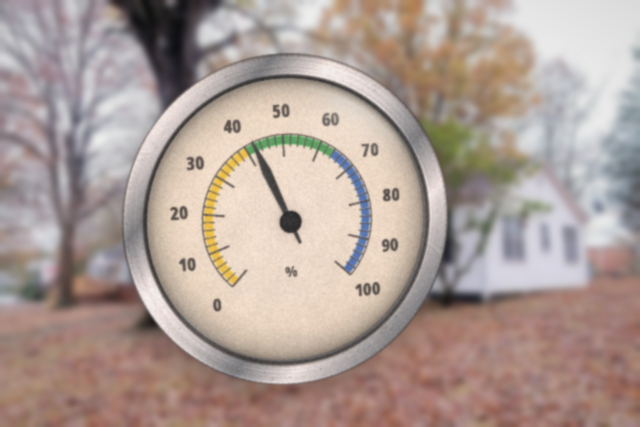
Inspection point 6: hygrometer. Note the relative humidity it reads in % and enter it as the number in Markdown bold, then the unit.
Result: **42** %
